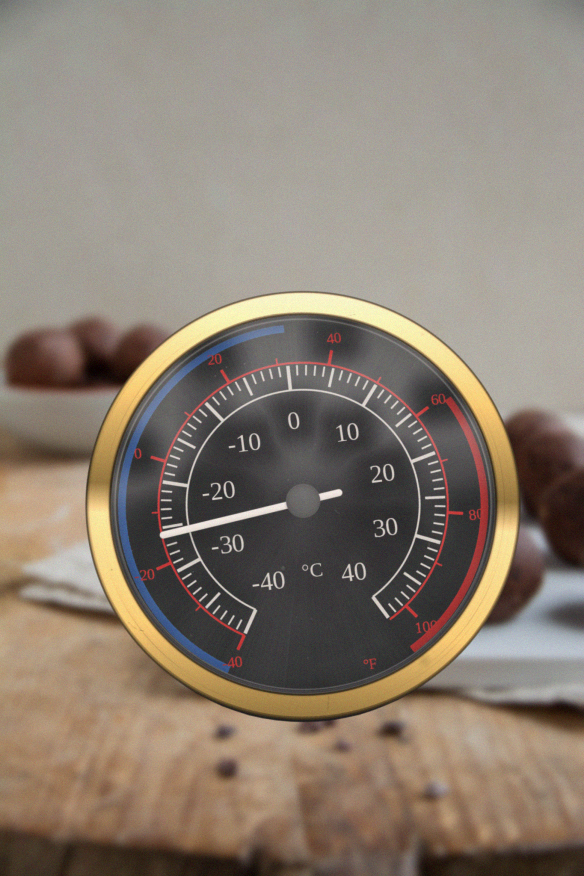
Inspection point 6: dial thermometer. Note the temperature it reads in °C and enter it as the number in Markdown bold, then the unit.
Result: **-26** °C
